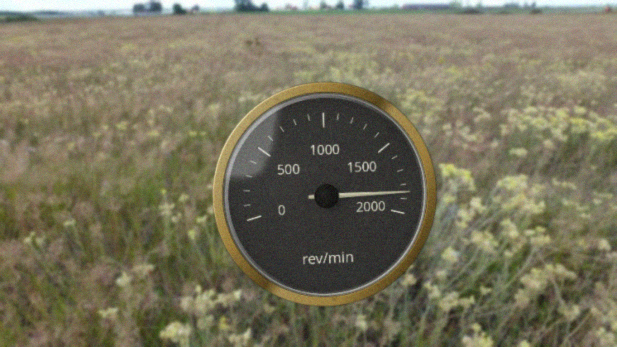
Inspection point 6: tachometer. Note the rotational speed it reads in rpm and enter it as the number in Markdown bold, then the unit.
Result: **1850** rpm
